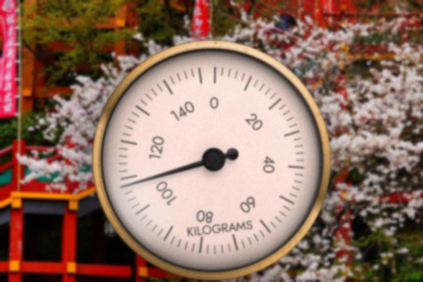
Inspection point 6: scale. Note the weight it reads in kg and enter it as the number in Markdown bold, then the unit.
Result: **108** kg
